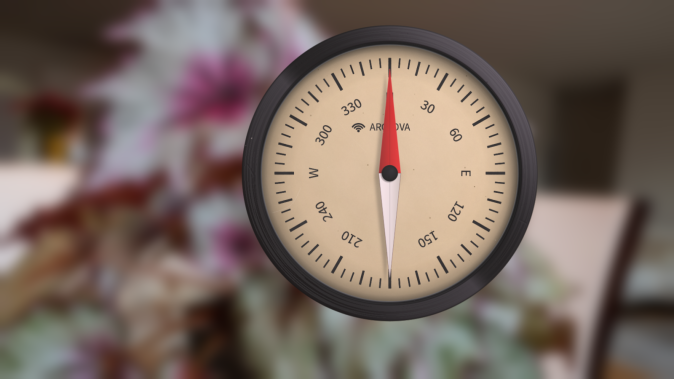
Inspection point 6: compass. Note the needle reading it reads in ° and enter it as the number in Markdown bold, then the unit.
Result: **0** °
